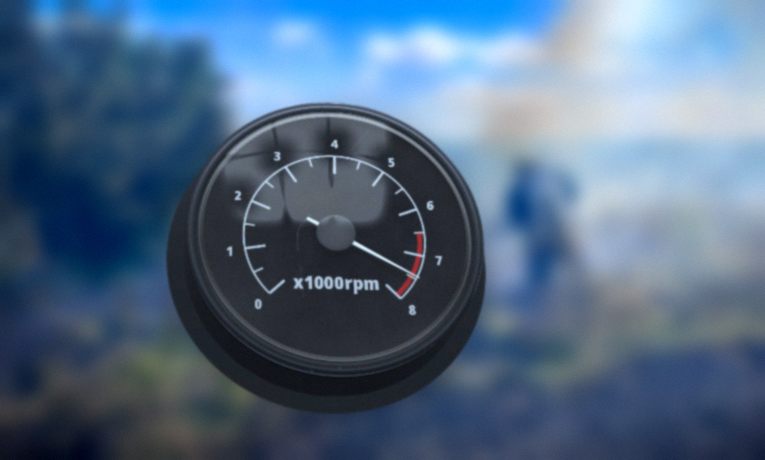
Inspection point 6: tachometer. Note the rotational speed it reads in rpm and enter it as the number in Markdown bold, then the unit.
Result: **7500** rpm
